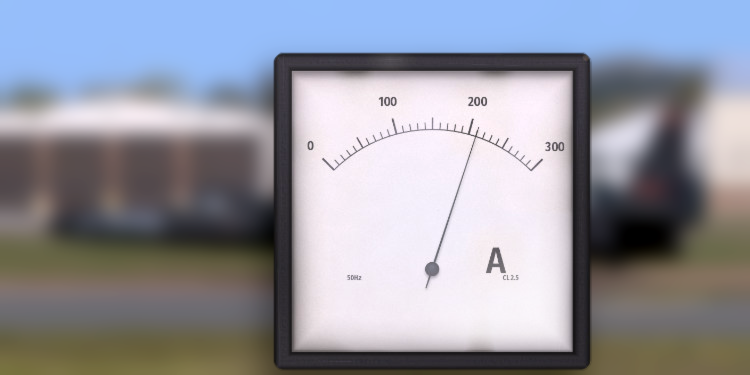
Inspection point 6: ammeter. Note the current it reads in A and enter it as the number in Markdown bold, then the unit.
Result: **210** A
